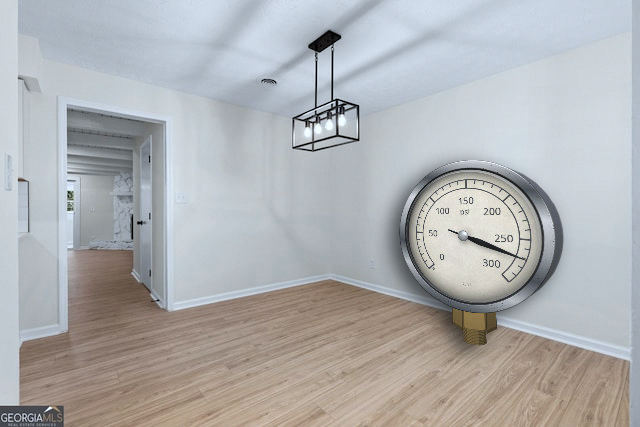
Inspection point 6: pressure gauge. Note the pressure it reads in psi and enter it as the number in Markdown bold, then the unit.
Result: **270** psi
